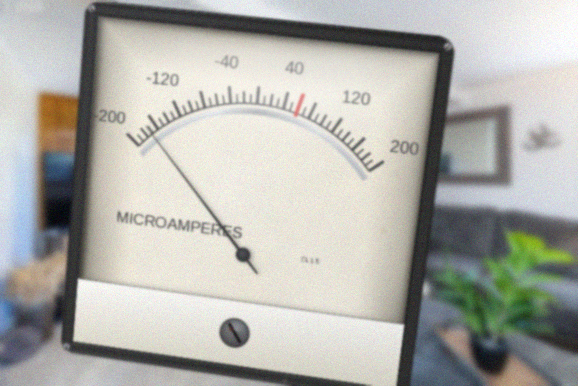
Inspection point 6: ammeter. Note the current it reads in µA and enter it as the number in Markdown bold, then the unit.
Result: **-170** µA
